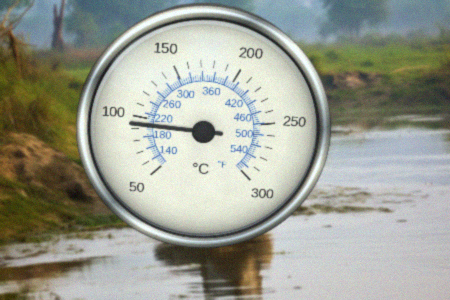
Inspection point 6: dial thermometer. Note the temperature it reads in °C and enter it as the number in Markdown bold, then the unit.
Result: **95** °C
